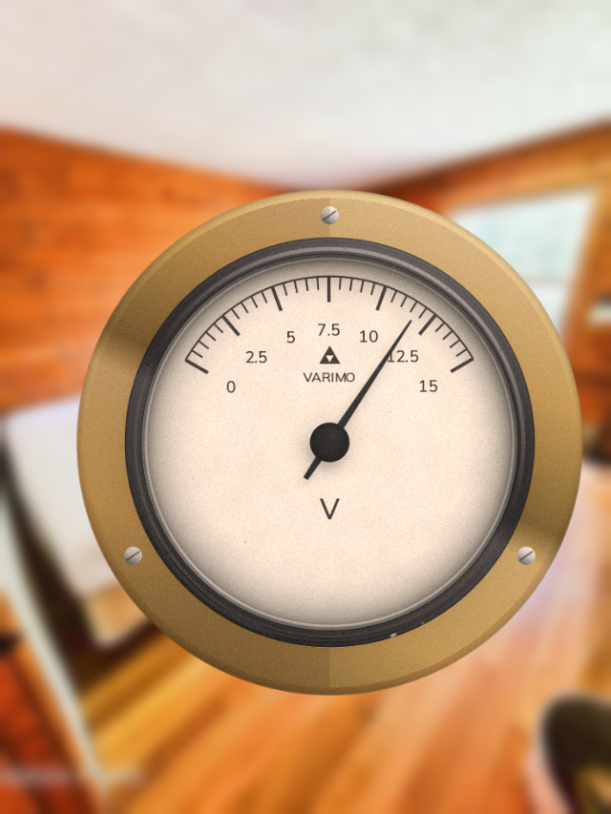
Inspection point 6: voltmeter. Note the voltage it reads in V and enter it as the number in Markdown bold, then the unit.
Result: **11.75** V
